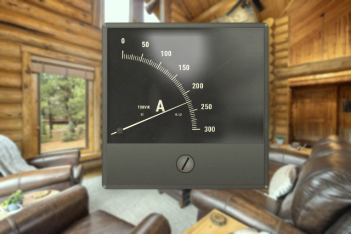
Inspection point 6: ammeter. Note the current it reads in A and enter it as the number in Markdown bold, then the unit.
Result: **225** A
